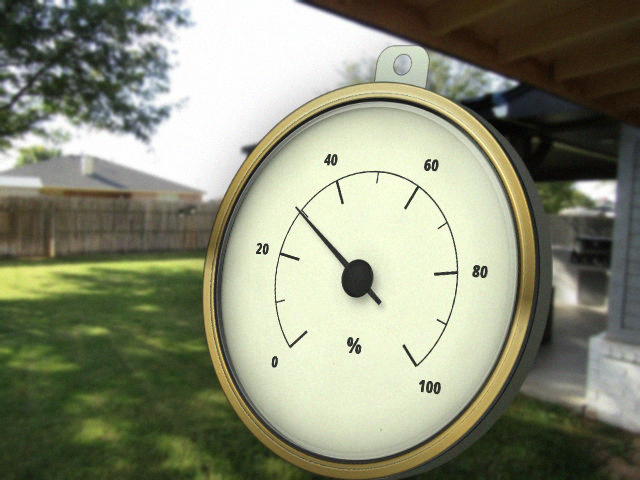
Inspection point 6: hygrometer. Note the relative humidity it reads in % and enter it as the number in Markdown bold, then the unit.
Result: **30** %
